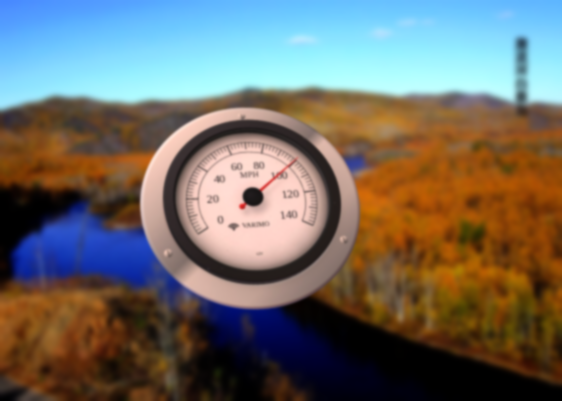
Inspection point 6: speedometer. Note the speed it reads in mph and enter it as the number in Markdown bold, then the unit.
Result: **100** mph
